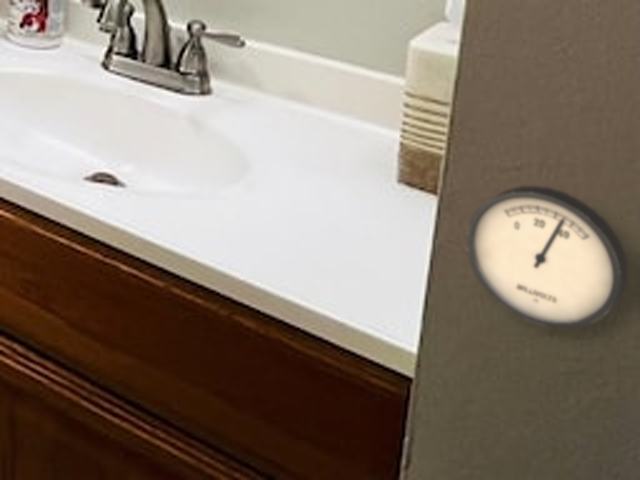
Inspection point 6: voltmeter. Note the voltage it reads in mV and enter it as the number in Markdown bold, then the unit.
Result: **35** mV
